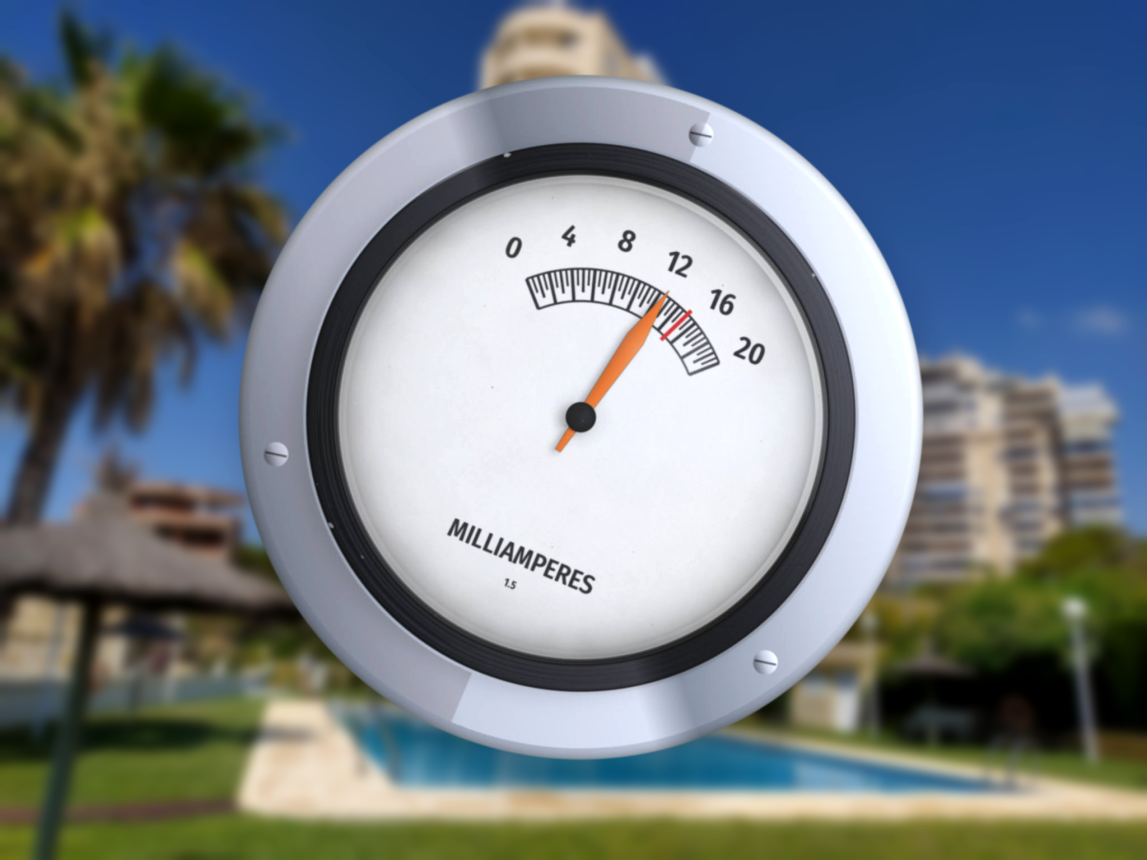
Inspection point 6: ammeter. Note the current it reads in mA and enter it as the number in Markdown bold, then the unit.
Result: **12.5** mA
